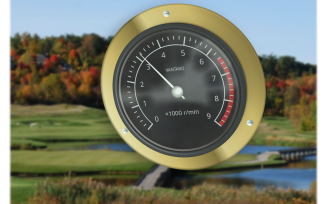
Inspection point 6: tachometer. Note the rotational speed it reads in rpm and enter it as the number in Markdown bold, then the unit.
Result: **3200** rpm
